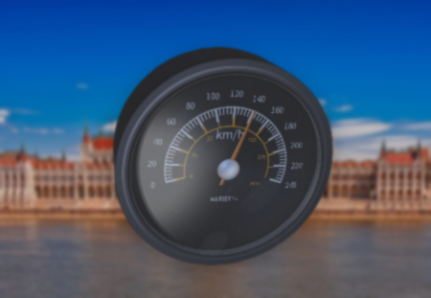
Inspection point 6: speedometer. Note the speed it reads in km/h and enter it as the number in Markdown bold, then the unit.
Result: **140** km/h
